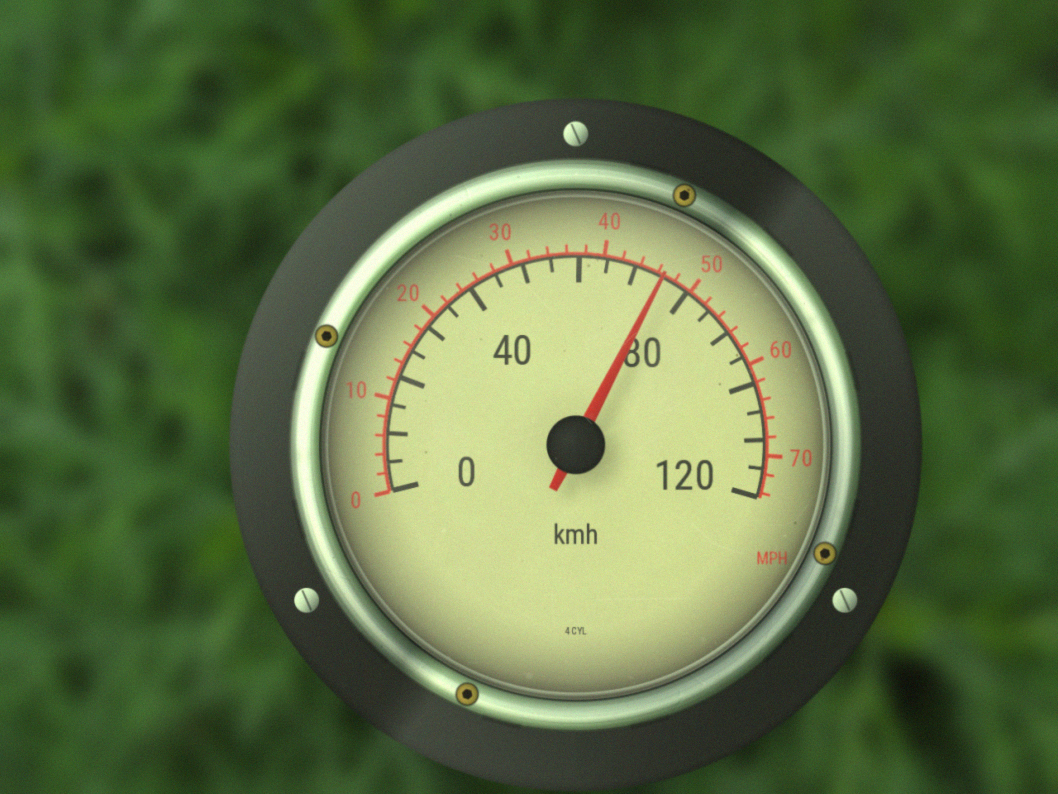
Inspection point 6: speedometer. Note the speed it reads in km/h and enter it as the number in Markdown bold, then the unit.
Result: **75** km/h
